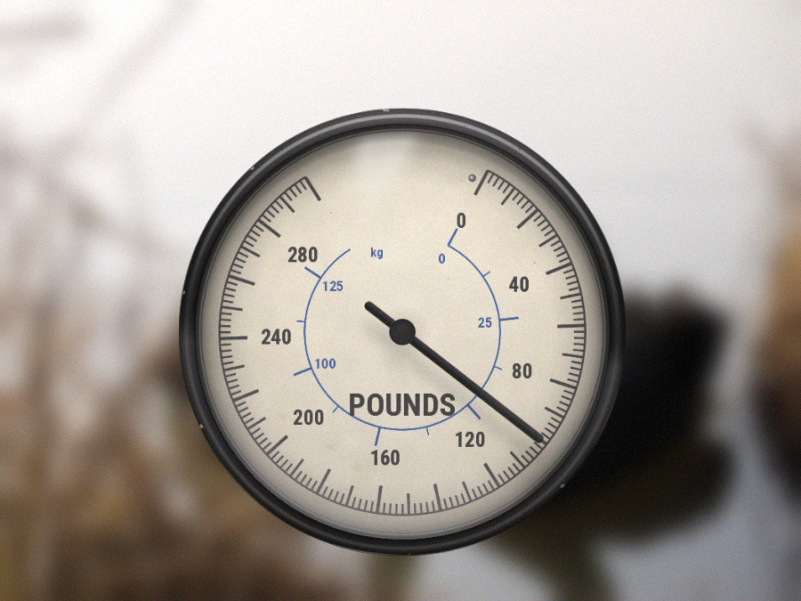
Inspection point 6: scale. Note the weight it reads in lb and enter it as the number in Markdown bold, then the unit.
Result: **100** lb
